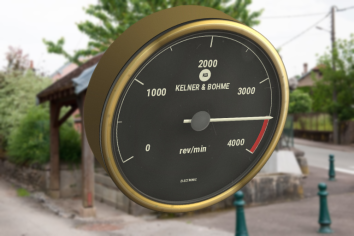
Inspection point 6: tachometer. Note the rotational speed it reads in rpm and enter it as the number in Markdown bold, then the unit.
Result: **3500** rpm
